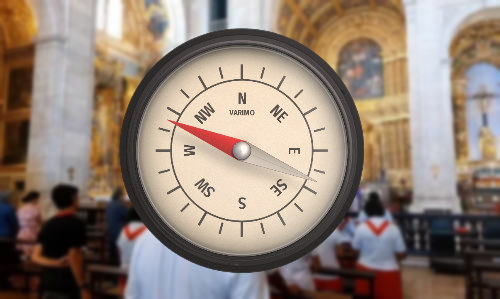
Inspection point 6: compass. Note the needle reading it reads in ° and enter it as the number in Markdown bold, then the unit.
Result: **292.5** °
